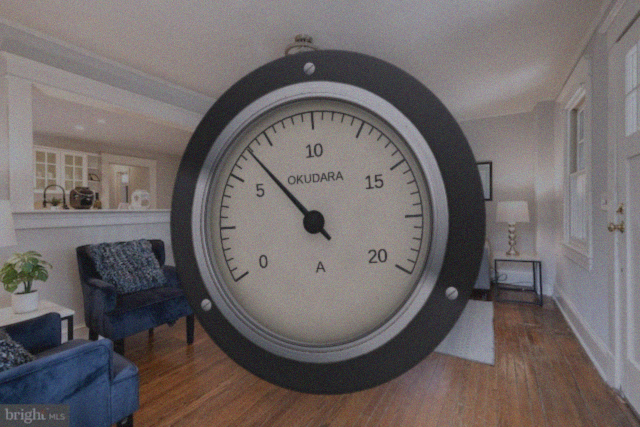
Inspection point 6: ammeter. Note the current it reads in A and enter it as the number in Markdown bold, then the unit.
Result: **6.5** A
